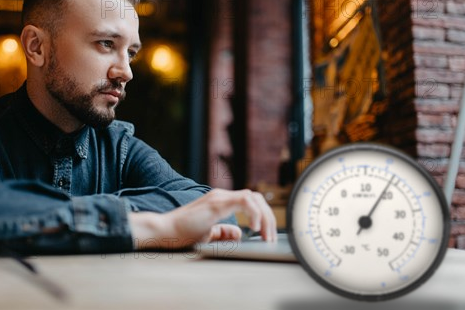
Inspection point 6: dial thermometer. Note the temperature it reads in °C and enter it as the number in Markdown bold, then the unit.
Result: **18** °C
